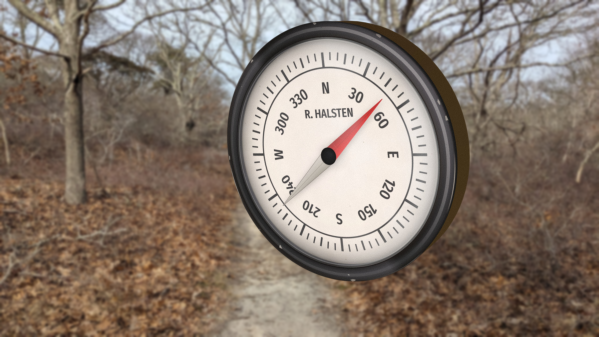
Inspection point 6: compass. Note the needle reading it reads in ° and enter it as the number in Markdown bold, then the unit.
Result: **50** °
